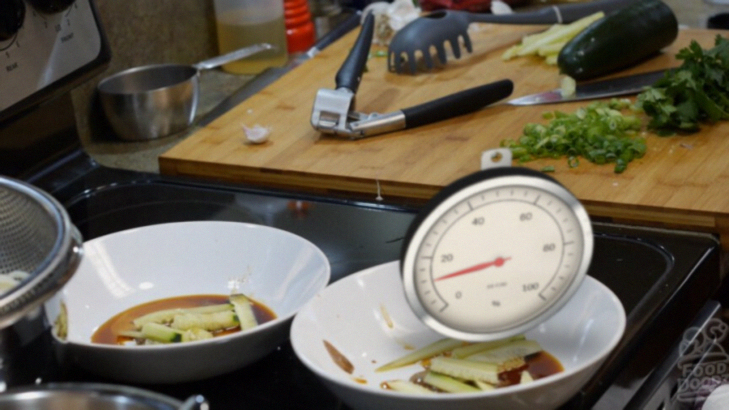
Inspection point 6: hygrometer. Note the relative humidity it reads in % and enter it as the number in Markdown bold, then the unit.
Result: **12** %
